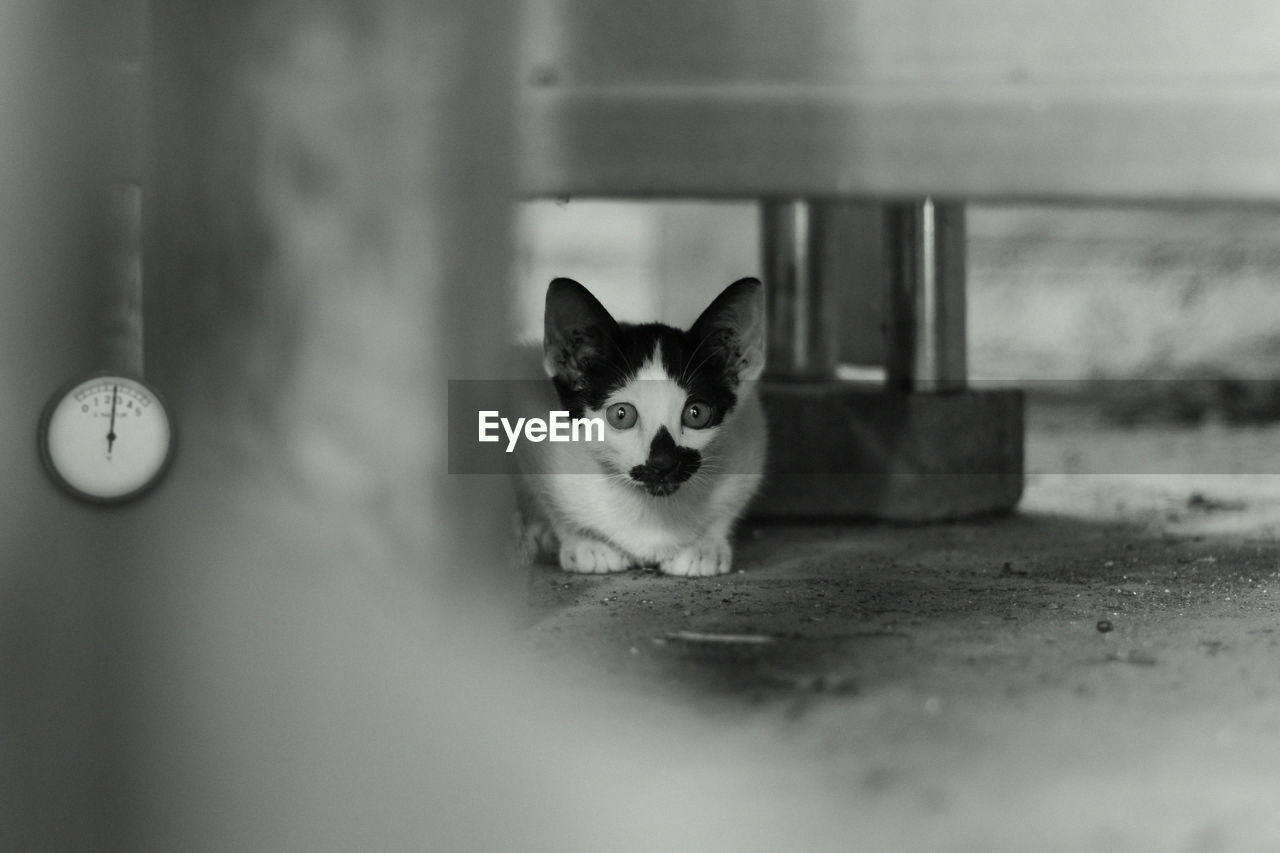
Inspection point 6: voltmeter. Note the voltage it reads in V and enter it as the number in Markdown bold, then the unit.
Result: **2.5** V
